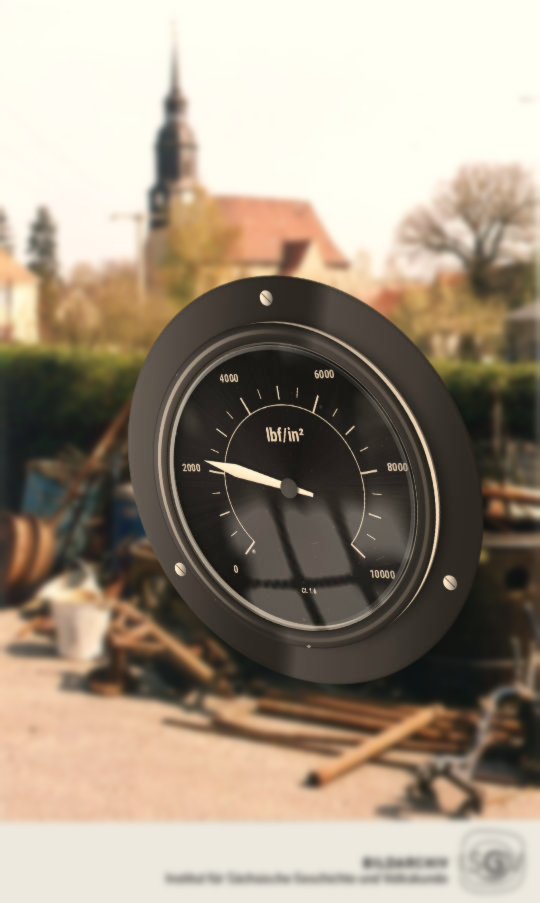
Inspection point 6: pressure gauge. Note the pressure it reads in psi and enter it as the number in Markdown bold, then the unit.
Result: **2250** psi
